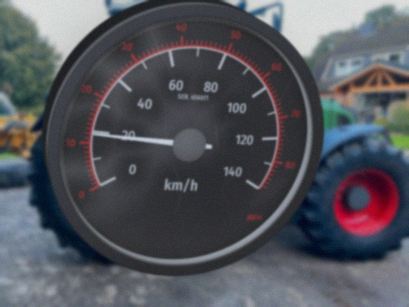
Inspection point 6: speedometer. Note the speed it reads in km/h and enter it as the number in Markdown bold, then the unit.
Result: **20** km/h
